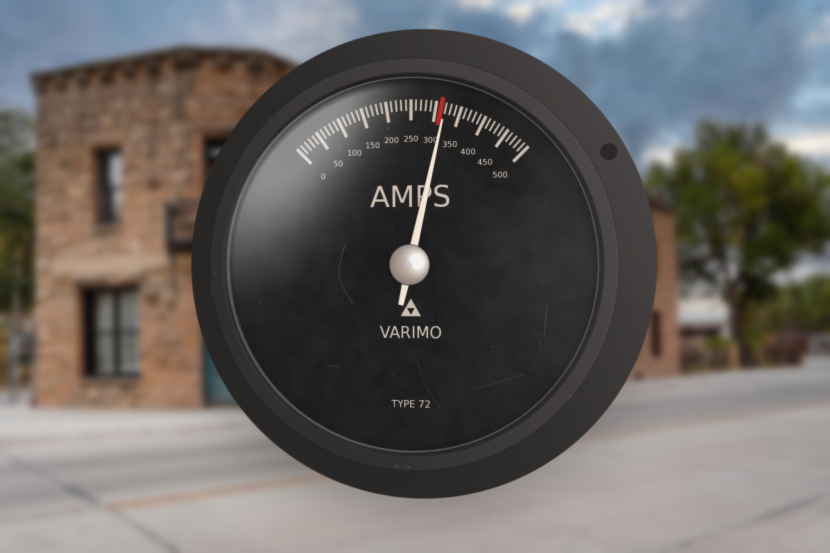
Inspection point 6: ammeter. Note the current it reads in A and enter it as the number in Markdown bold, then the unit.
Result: **320** A
